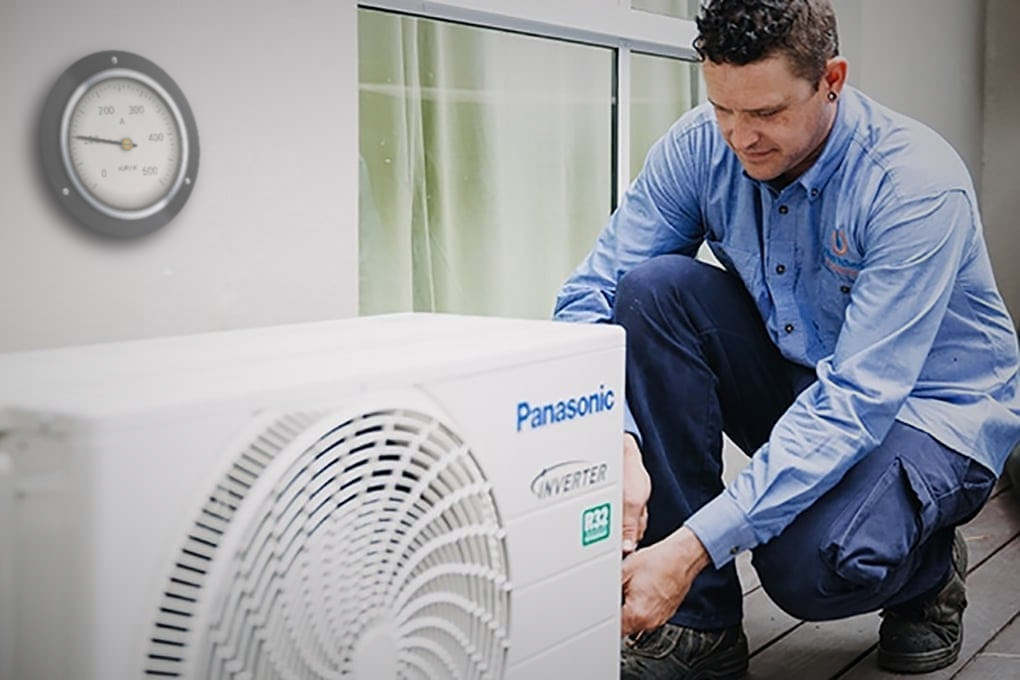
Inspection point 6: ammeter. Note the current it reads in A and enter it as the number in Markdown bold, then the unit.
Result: **100** A
